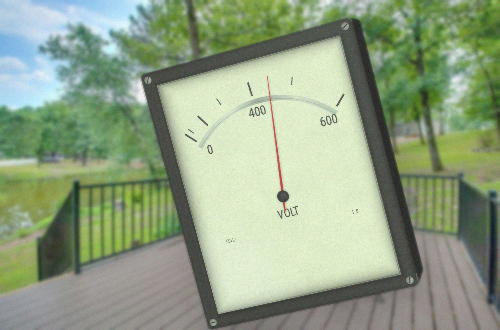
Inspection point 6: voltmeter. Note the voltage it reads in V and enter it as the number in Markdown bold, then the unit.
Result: **450** V
